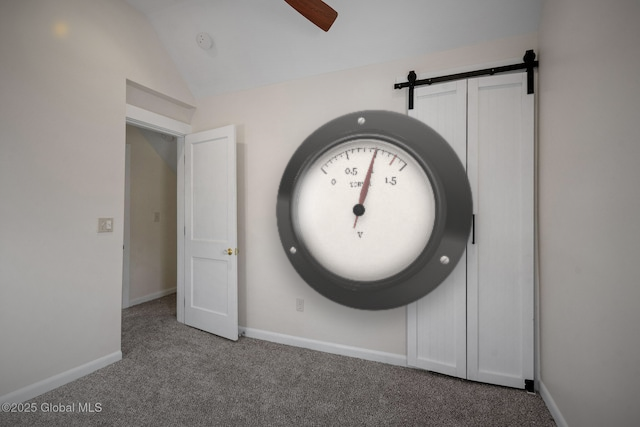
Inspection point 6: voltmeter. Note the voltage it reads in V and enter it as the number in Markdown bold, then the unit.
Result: **1** V
